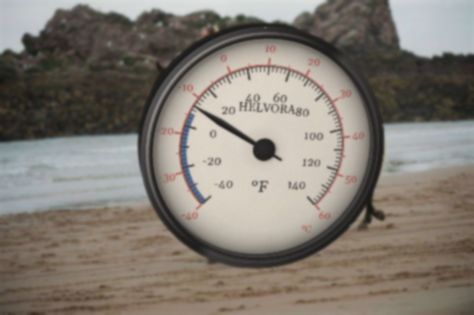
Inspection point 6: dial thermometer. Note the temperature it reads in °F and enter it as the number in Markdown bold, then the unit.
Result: **10** °F
